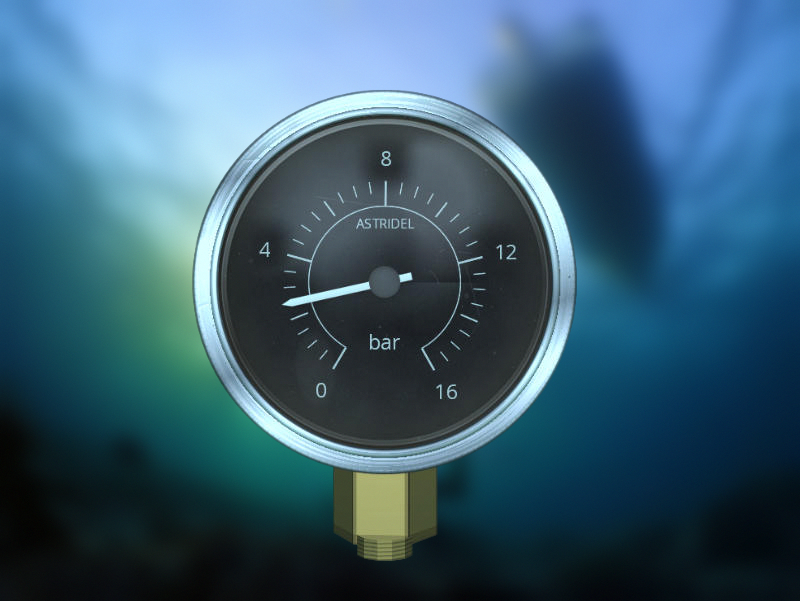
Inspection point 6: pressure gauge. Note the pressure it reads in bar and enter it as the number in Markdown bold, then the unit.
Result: **2.5** bar
